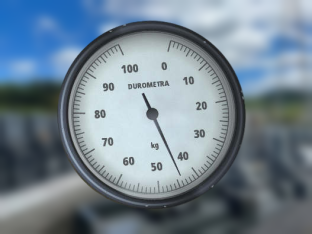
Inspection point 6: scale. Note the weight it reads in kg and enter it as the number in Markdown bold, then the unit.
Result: **44** kg
